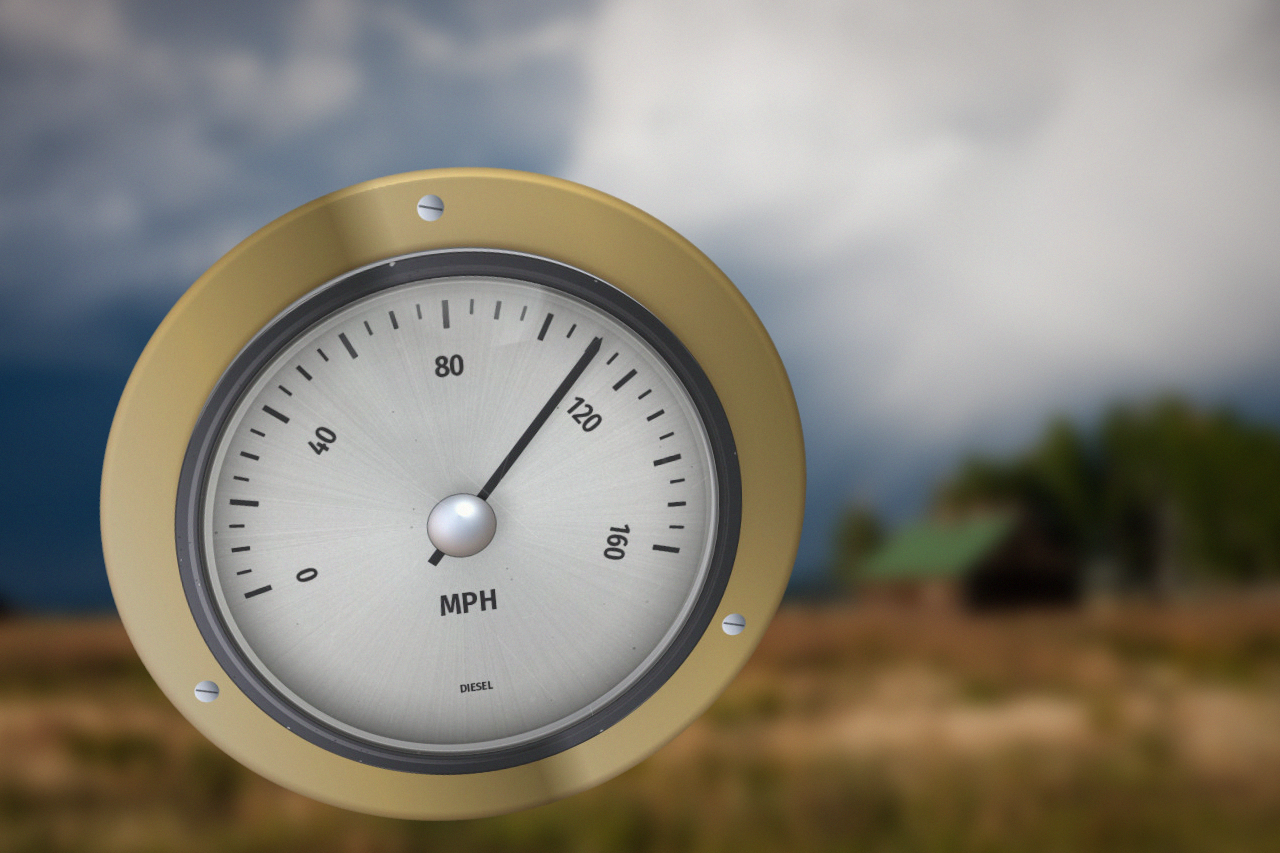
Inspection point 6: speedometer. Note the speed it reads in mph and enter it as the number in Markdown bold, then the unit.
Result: **110** mph
